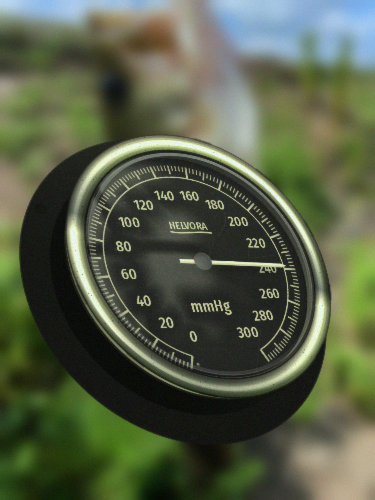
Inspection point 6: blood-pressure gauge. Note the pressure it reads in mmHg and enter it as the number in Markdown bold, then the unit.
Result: **240** mmHg
